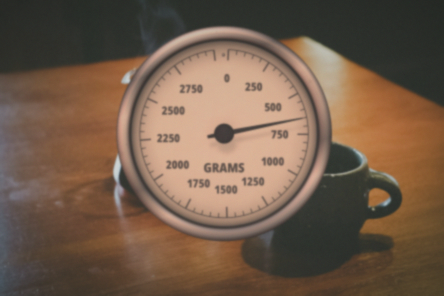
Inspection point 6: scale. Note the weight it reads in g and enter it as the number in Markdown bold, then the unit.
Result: **650** g
